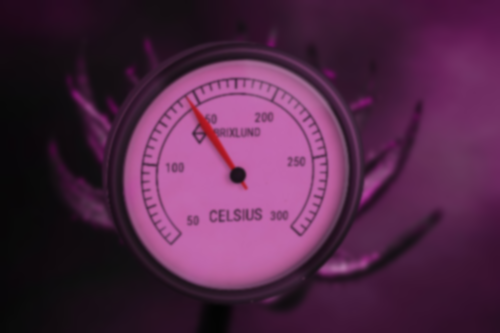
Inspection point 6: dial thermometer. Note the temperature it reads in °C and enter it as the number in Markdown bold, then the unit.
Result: **145** °C
